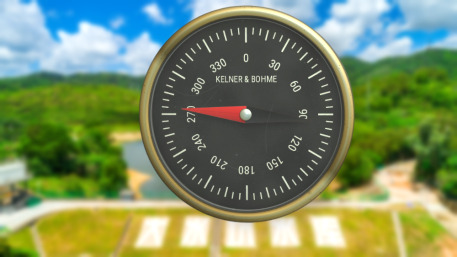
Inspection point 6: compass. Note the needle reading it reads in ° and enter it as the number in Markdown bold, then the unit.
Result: **275** °
